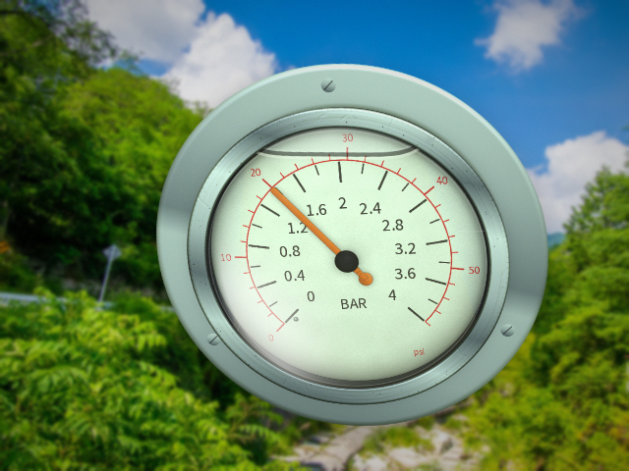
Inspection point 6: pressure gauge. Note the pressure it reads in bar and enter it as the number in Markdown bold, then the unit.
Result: **1.4** bar
